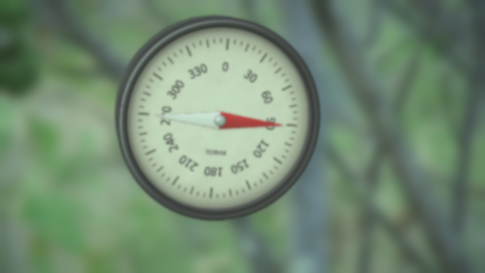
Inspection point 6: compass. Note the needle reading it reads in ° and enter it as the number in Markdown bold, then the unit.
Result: **90** °
